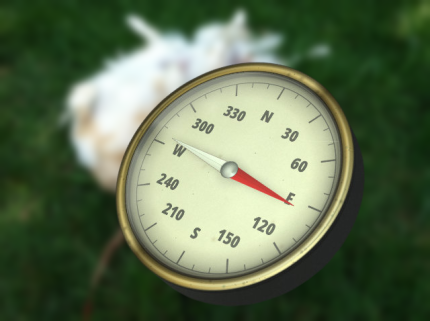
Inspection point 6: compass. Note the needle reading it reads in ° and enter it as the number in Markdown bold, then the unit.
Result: **95** °
